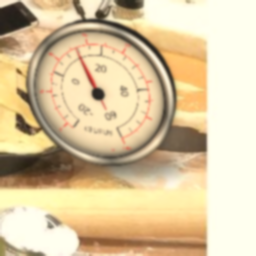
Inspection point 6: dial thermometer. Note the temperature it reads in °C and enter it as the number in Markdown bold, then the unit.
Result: **12** °C
